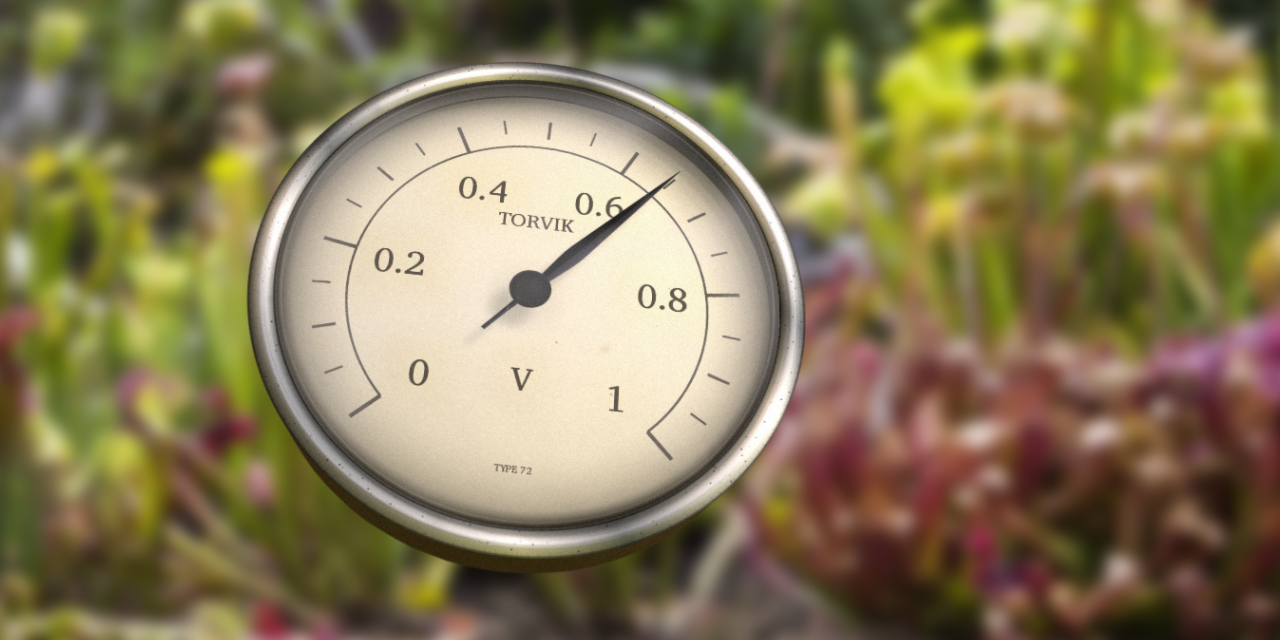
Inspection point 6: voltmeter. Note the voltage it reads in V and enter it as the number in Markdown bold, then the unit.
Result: **0.65** V
